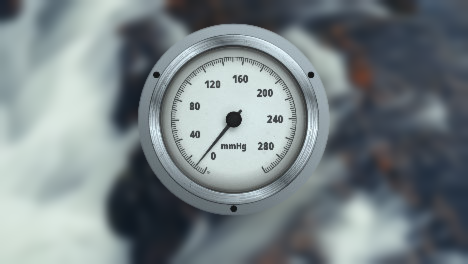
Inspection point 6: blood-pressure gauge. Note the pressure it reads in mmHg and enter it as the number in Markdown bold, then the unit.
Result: **10** mmHg
